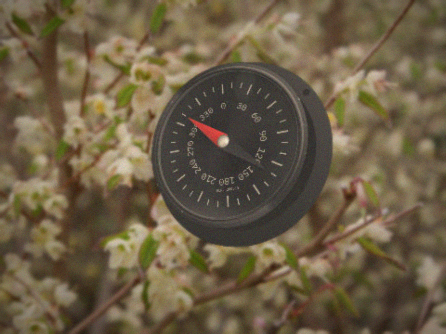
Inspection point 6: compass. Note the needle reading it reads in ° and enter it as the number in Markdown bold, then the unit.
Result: **310** °
